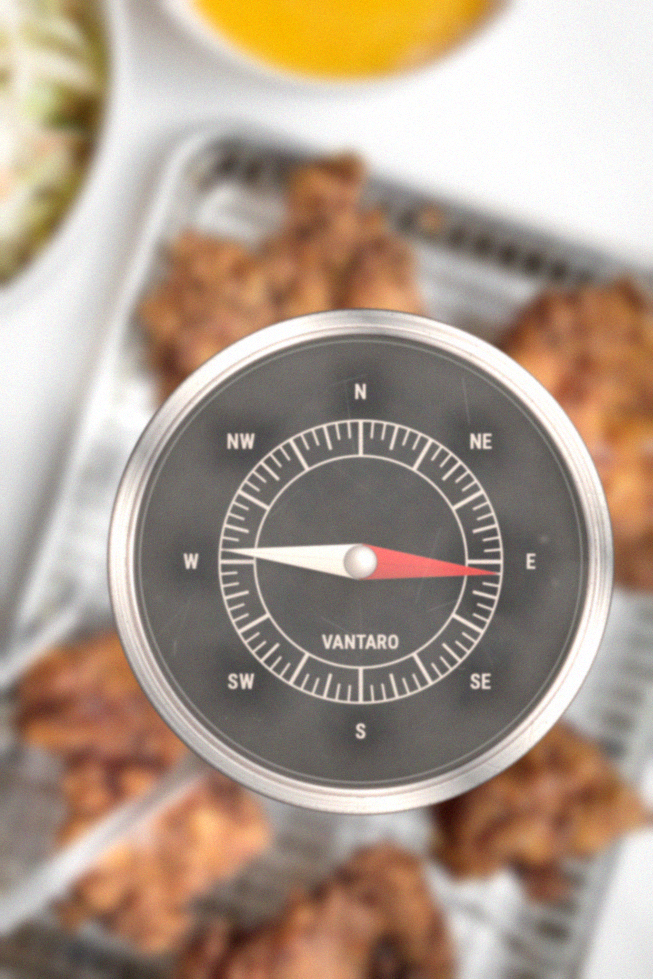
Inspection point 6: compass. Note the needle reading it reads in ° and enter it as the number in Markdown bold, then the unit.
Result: **95** °
